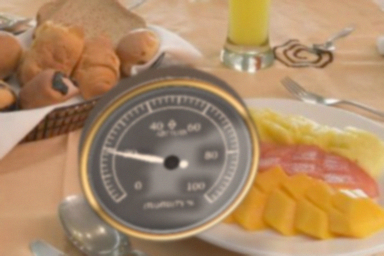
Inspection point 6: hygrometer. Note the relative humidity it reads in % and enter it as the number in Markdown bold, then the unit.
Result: **20** %
